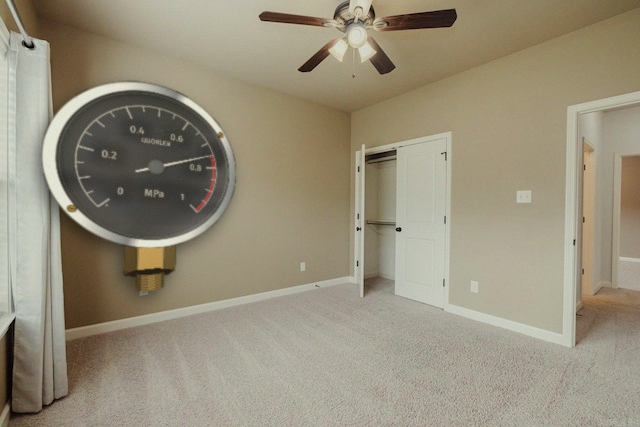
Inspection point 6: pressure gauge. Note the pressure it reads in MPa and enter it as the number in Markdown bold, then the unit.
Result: **0.75** MPa
